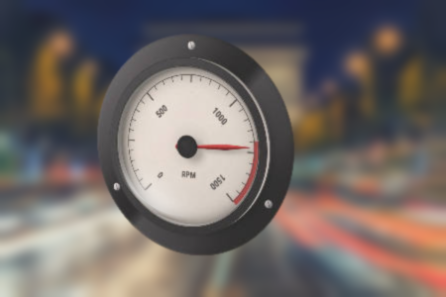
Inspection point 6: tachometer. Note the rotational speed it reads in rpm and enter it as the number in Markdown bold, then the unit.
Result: **1225** rpm
